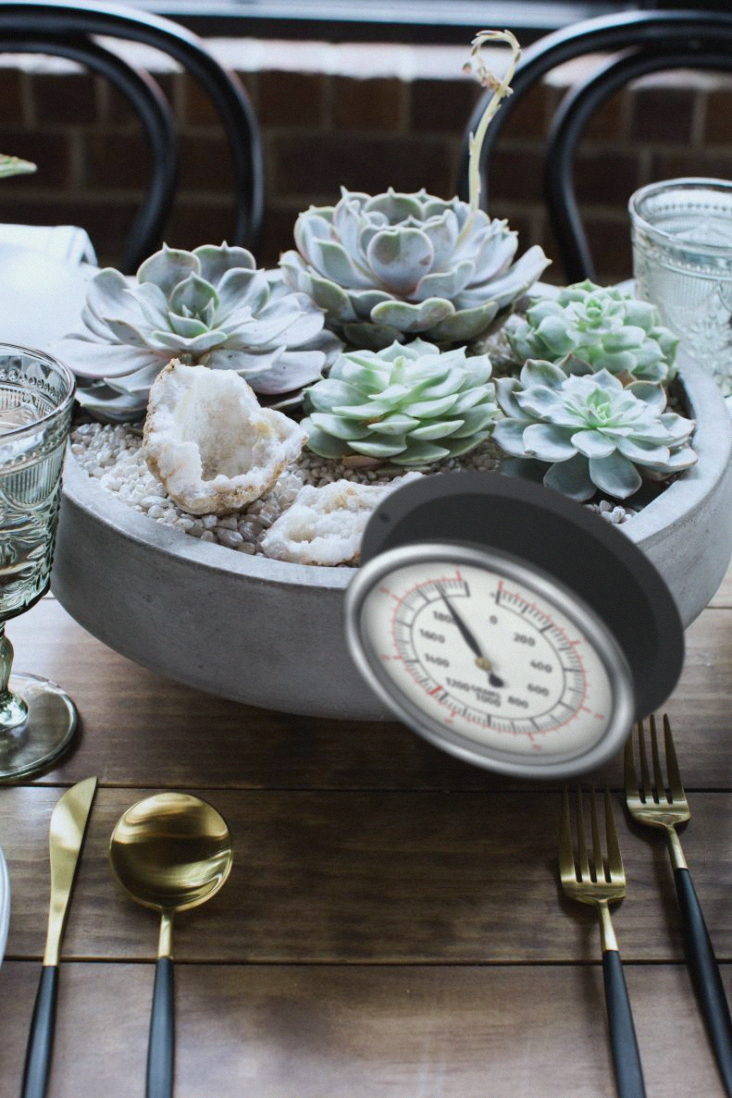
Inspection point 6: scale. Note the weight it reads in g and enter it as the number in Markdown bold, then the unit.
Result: **1900** g
